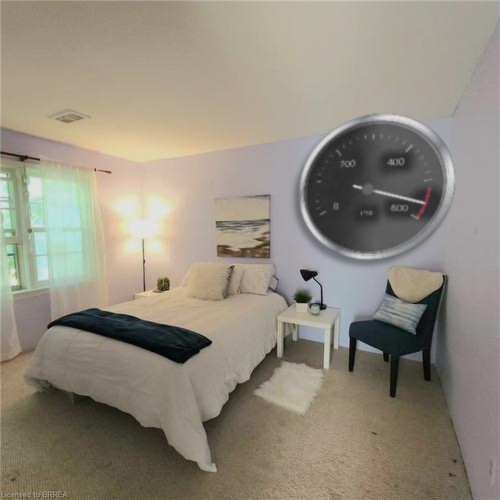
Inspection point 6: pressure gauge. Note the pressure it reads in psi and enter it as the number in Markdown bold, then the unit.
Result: **560** psi
